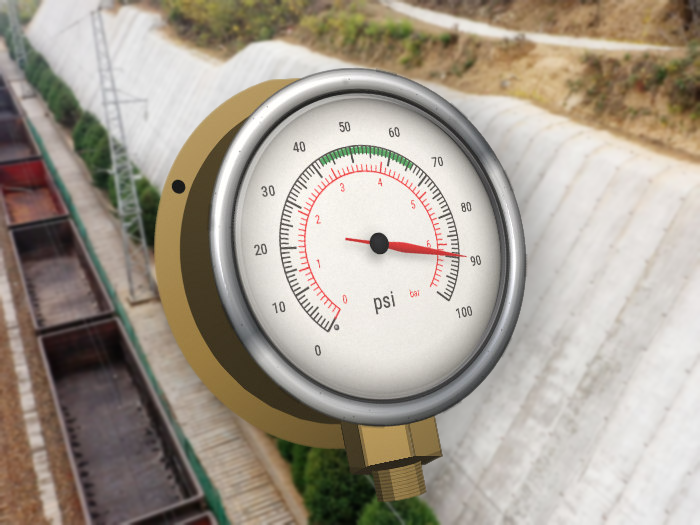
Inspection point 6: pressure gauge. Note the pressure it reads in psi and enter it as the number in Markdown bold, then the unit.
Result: **90** psi
